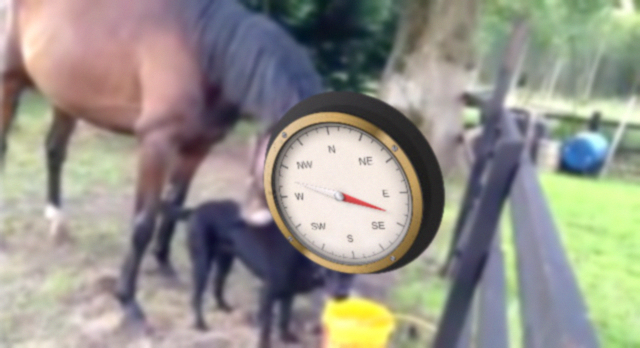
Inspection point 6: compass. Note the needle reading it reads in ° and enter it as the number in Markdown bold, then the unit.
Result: **110** °
